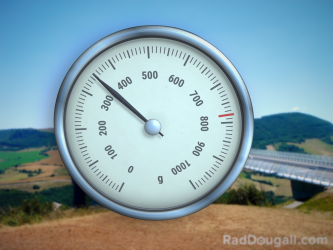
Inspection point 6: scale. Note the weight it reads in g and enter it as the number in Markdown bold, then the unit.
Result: **350** g
